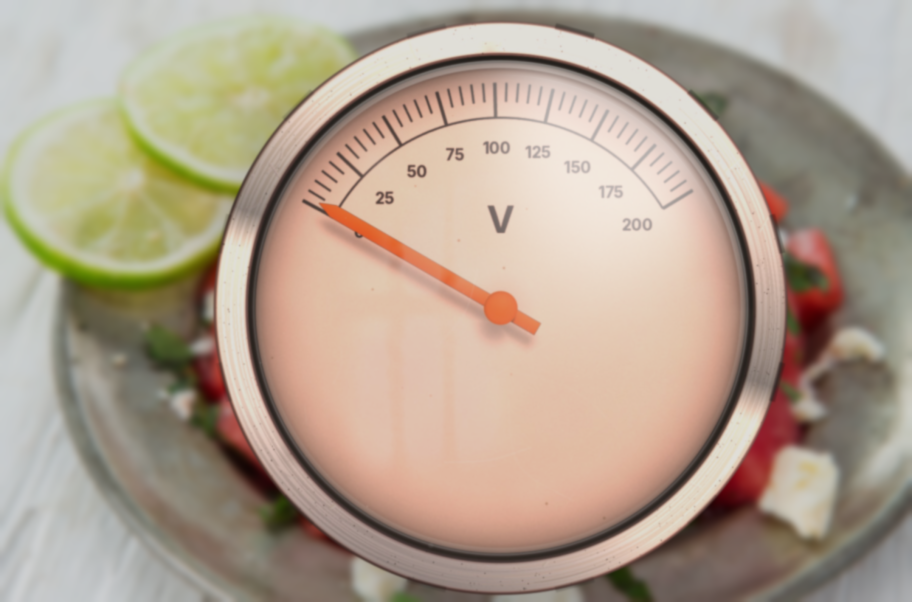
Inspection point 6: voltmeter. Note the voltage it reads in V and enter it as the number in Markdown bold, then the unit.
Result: **2.5** V
